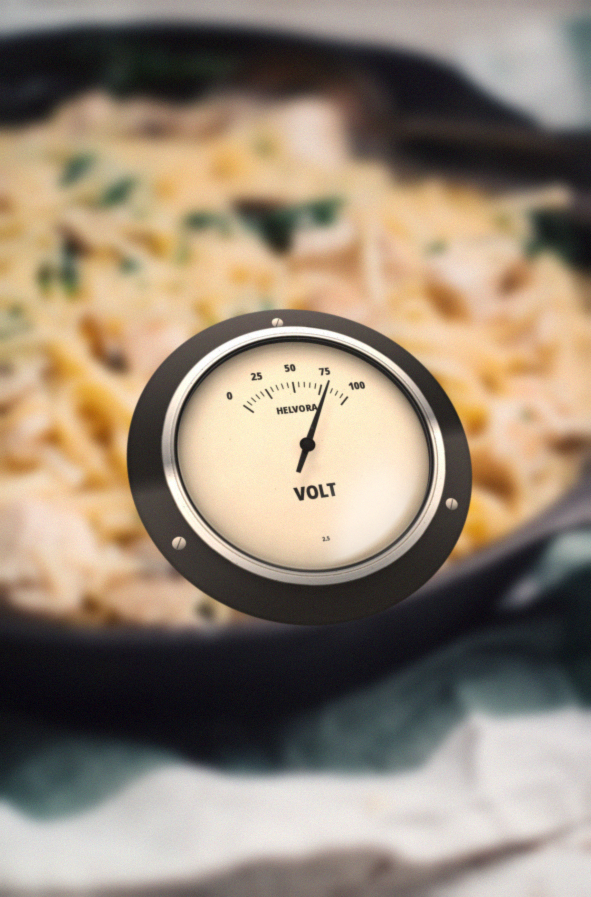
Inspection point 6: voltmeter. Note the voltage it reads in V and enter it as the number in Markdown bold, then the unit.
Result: **80** V
